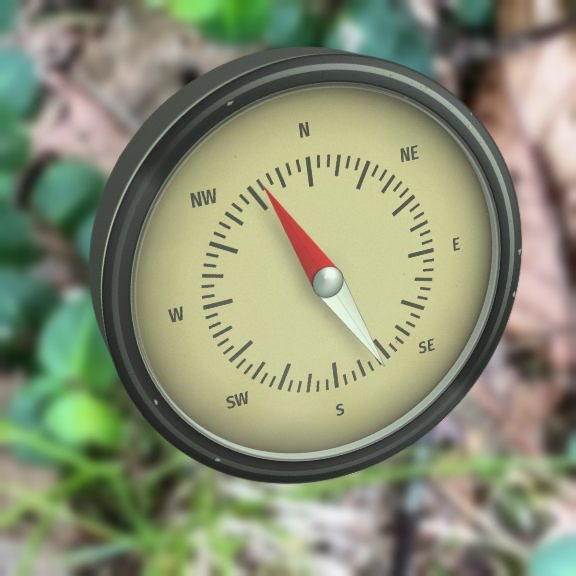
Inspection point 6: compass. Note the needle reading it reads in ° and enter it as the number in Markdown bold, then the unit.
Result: **335** °
